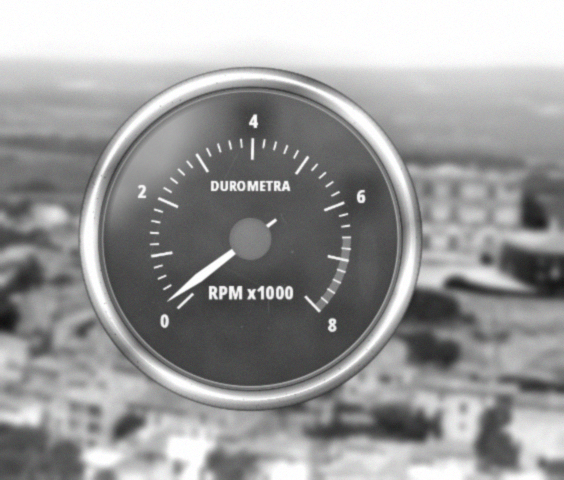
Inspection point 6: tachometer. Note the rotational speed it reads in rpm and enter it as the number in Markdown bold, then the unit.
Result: **200** rpm
